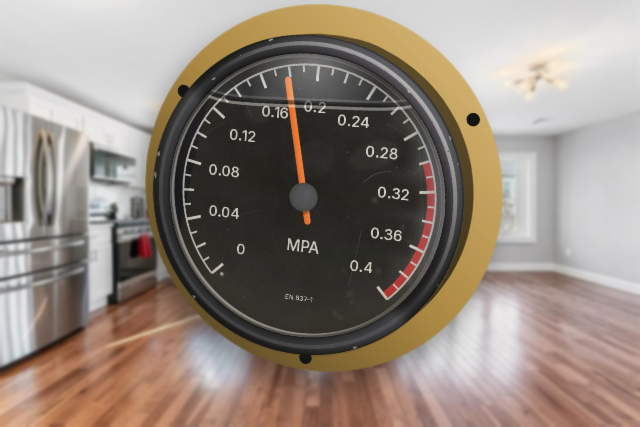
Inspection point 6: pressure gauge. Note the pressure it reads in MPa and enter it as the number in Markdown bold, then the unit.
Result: **0.18** MPa
